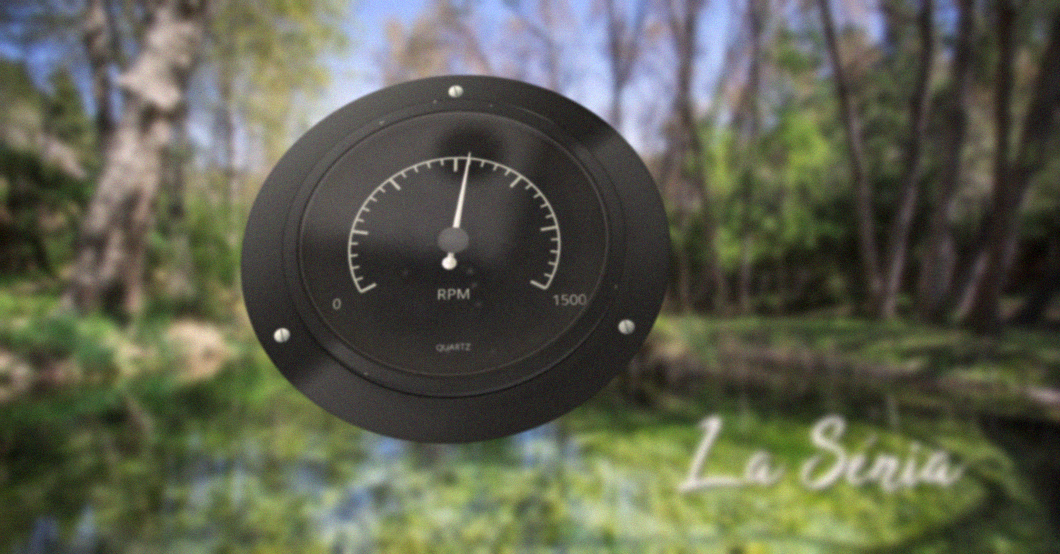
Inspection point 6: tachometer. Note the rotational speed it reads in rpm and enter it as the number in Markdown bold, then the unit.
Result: **800** rpm
